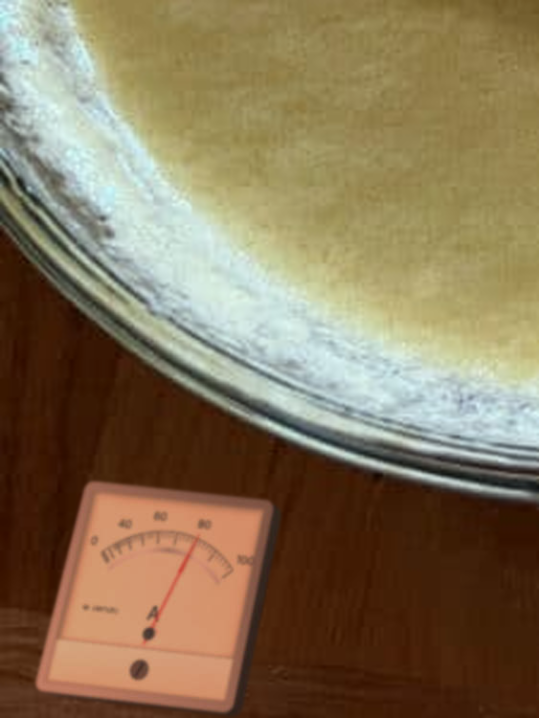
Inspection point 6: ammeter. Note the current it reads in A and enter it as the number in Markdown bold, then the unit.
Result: **80** A
